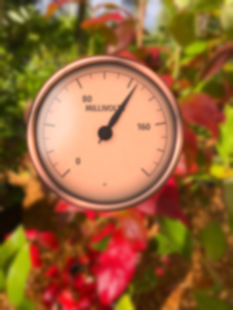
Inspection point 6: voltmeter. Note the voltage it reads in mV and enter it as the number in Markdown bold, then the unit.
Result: **125** mV
